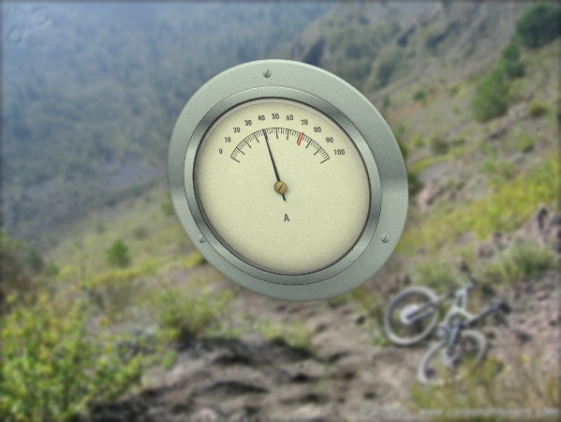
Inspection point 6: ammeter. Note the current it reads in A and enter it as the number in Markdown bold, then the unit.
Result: **40** A
